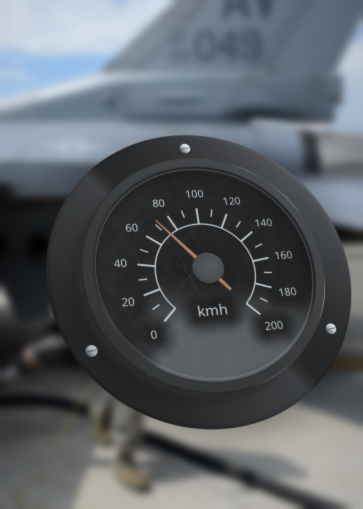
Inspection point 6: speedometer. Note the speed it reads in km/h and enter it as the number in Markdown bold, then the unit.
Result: **70** km/h
